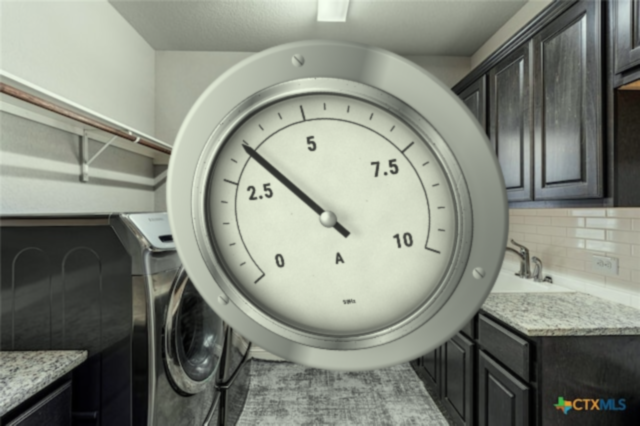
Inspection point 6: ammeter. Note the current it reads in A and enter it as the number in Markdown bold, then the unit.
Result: **3.5** A
